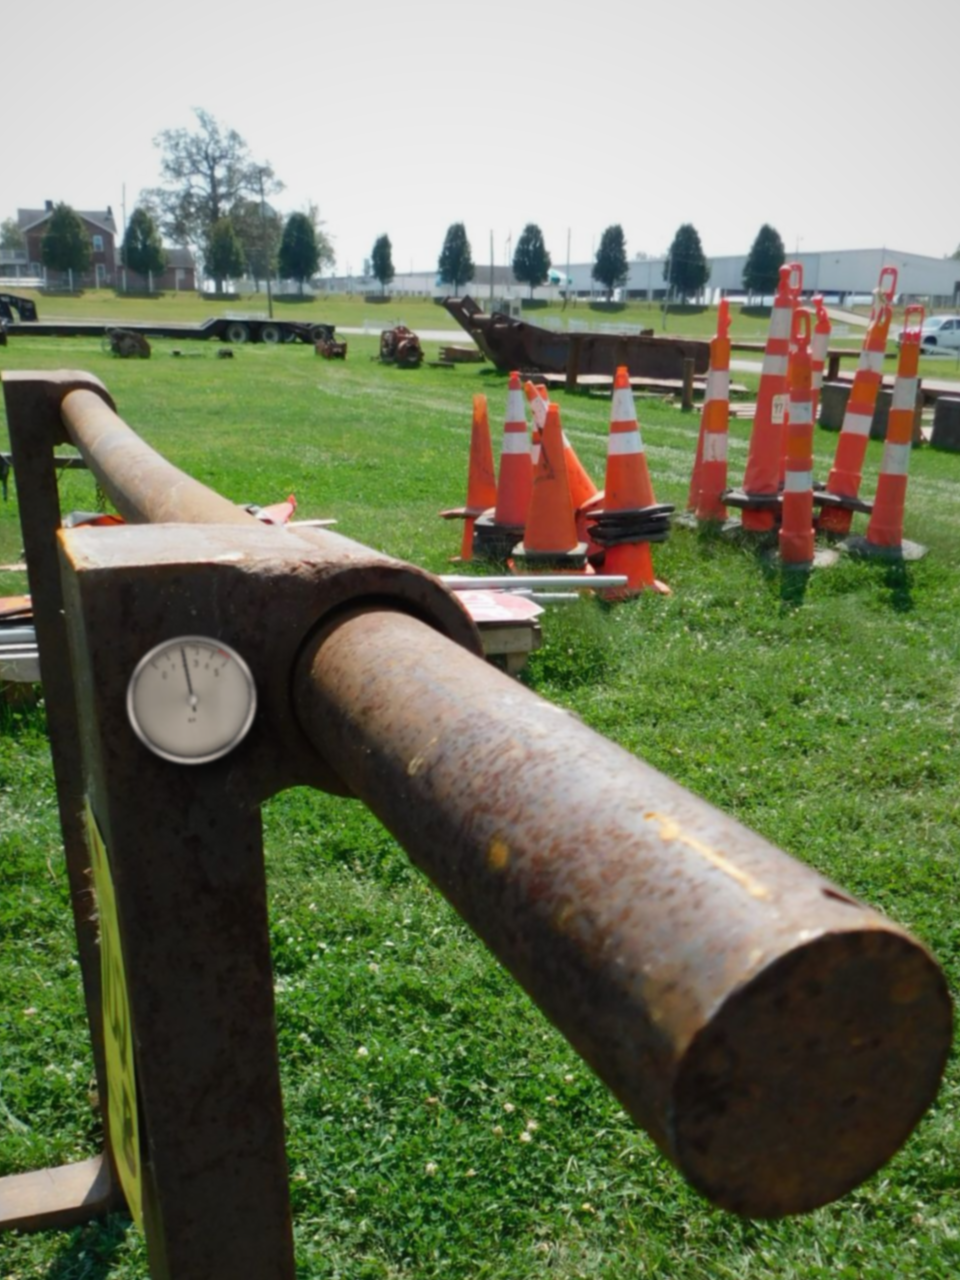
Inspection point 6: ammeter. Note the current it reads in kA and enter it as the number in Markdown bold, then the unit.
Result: **2** kA
